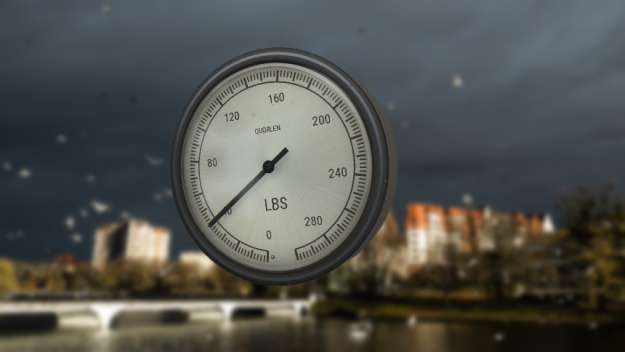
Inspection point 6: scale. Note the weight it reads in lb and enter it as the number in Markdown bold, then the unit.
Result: **40** lb
